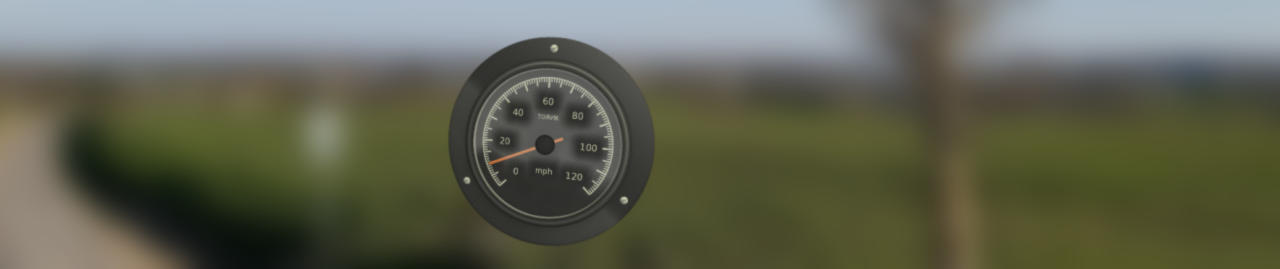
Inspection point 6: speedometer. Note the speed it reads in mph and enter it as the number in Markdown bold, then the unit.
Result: **10** mph
